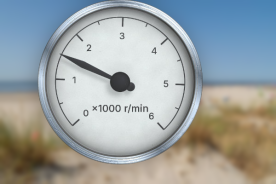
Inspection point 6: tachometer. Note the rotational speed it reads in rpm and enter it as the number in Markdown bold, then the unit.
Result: **1500** rpm
